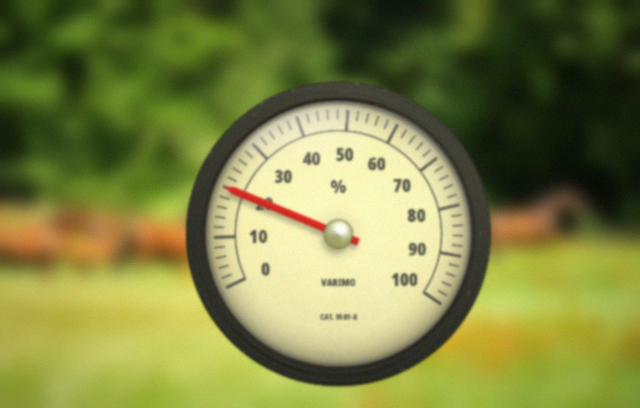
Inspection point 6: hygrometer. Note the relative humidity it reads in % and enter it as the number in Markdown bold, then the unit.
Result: **20** %
